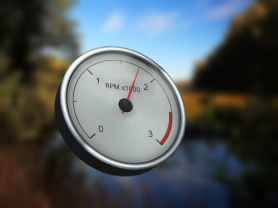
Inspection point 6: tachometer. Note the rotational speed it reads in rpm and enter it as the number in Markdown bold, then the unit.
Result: **1750** rpm
